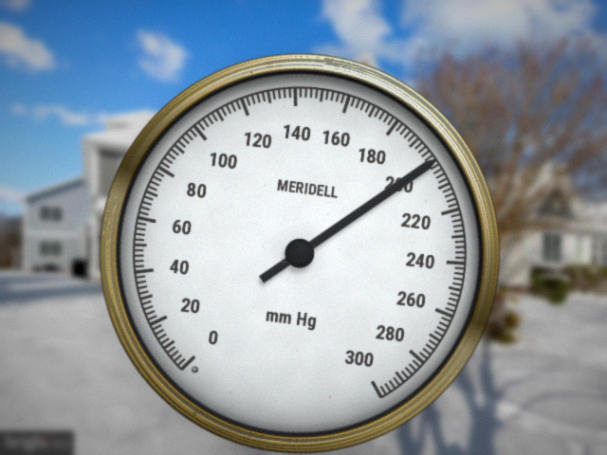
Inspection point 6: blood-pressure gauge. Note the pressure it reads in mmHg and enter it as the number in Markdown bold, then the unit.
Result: **200** mmHg
